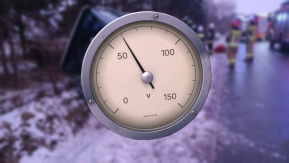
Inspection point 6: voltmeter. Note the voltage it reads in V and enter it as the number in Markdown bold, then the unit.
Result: **60** V
